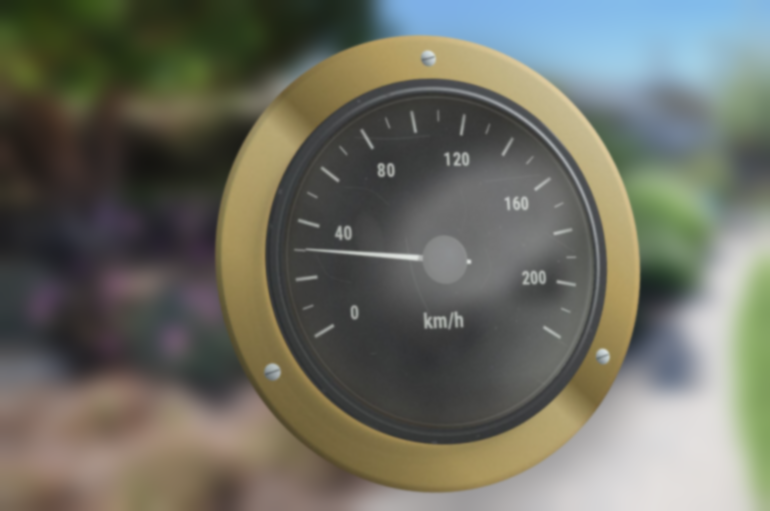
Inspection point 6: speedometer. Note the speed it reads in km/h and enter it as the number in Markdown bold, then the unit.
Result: **30** km/h
